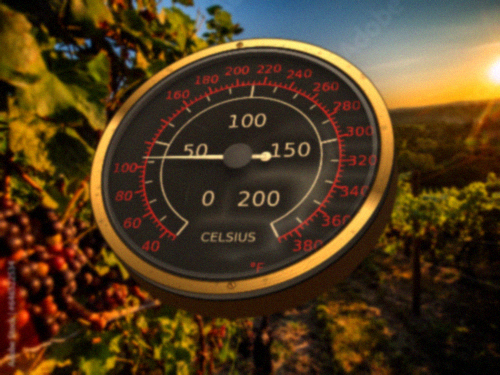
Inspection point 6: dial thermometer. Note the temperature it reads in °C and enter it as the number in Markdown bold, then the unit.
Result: **40** °C
